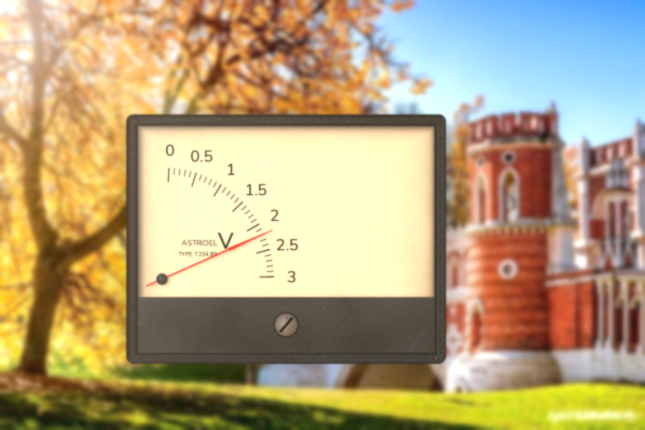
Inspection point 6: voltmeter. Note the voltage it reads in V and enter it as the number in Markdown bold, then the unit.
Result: **2.2** V
